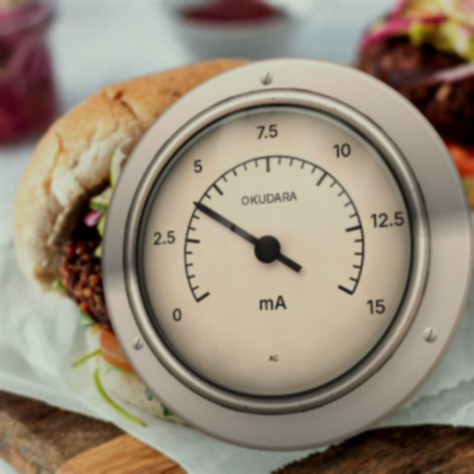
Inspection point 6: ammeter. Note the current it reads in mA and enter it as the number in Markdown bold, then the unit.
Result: **4** mA
